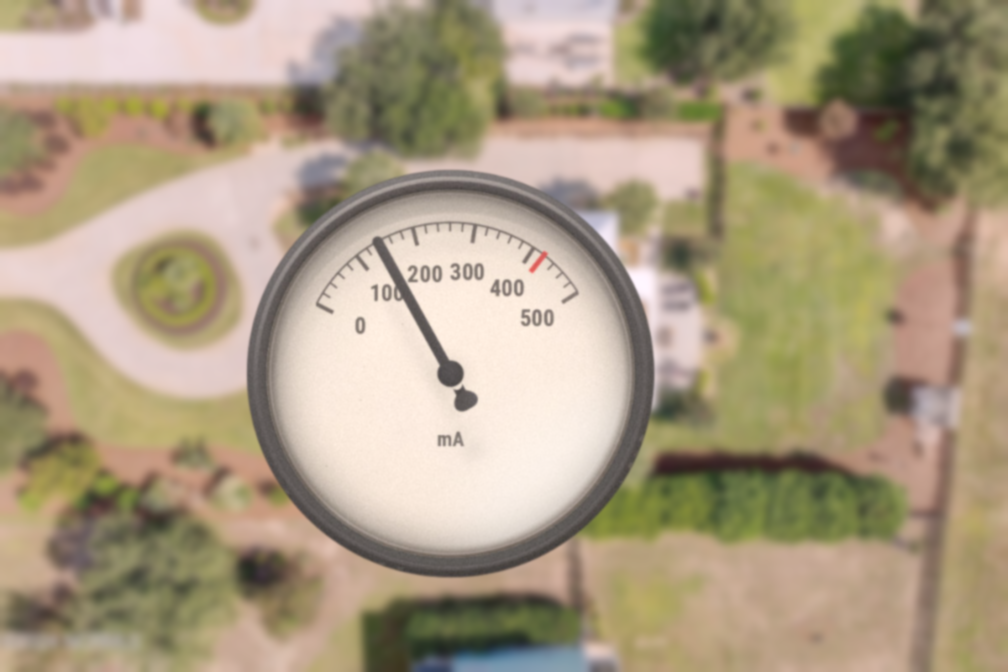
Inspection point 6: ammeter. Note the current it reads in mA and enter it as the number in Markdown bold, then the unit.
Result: **140** mA
